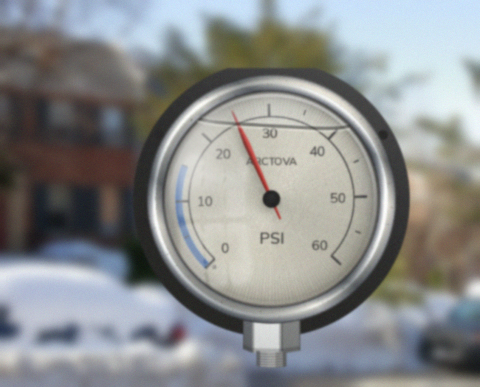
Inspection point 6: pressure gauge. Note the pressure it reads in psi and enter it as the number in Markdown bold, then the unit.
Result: **25** psi
